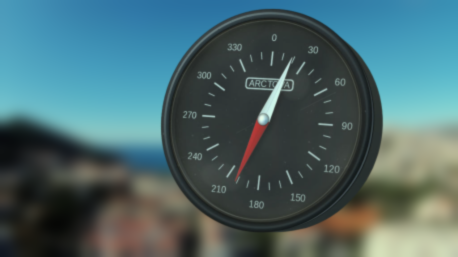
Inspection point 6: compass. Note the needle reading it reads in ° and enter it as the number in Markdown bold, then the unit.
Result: **200** °
